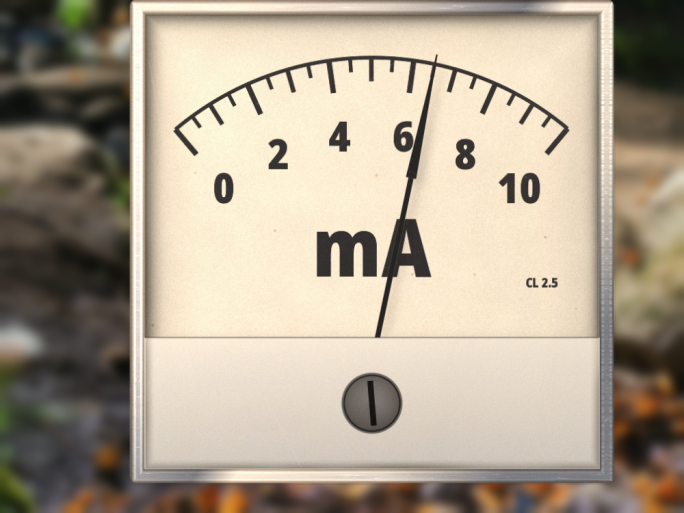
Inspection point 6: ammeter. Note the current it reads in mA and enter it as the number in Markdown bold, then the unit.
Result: **6.5** mA
